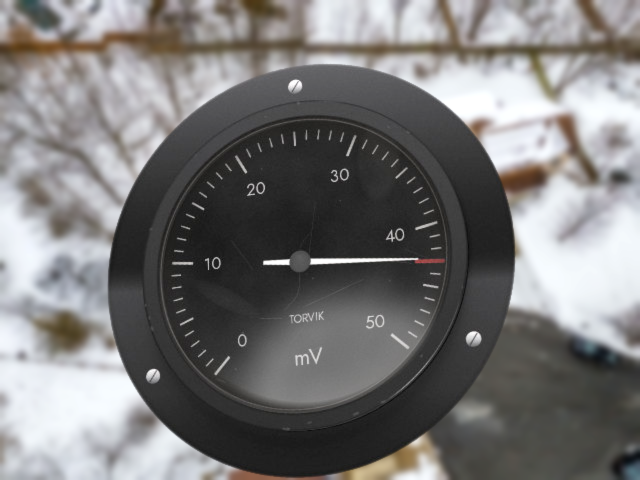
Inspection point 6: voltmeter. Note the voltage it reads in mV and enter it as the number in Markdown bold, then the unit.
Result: **43** mV
